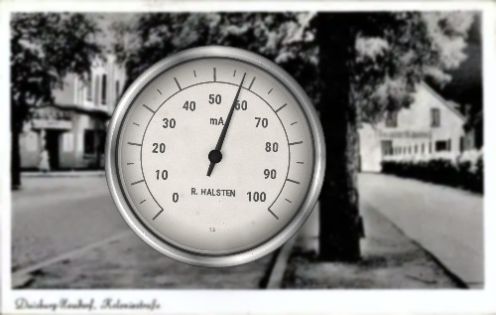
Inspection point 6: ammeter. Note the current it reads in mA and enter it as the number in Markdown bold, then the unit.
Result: **57.5** mA
